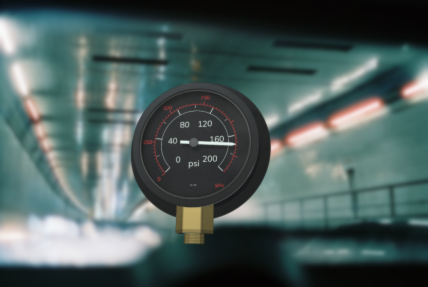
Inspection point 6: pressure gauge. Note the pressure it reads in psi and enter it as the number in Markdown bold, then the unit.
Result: **170** psi
